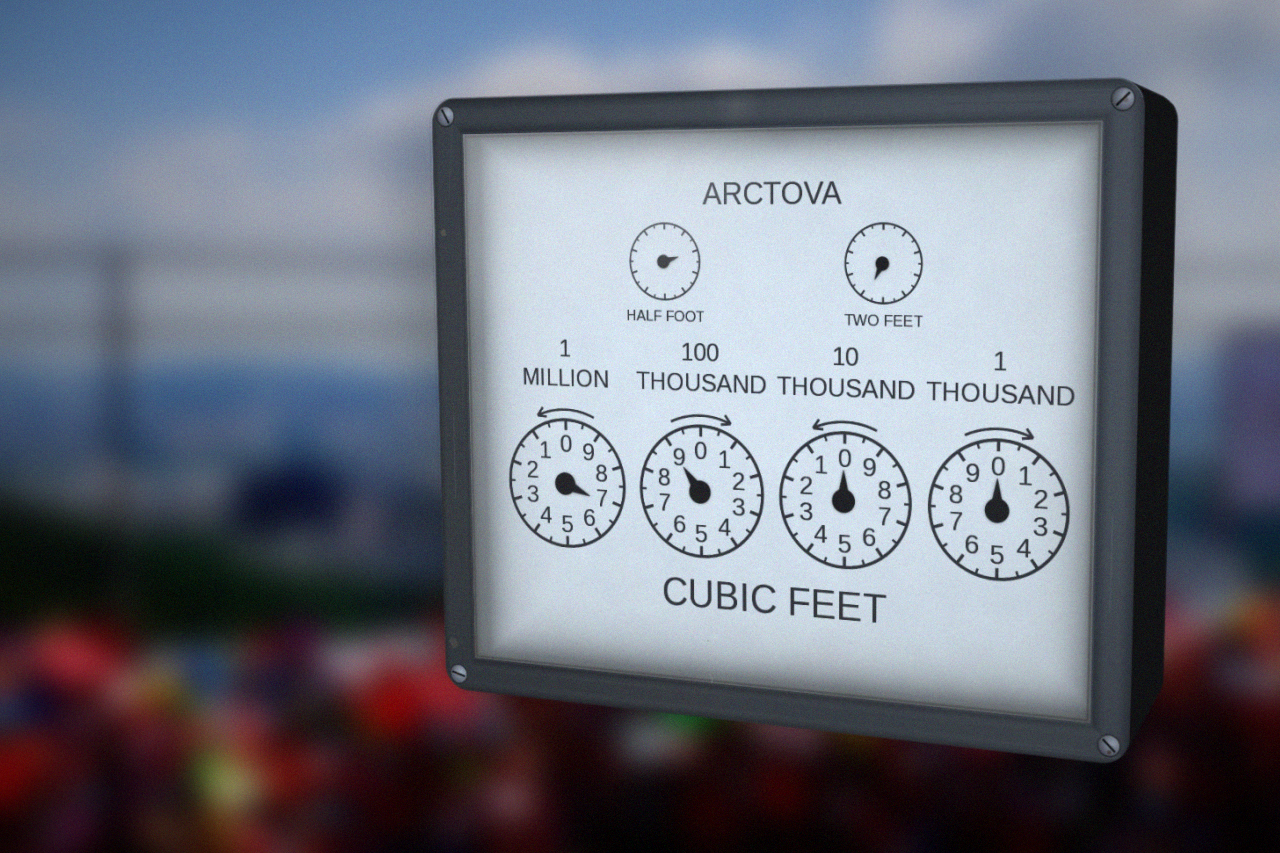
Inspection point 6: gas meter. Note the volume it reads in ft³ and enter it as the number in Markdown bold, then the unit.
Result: **690000** ft³
